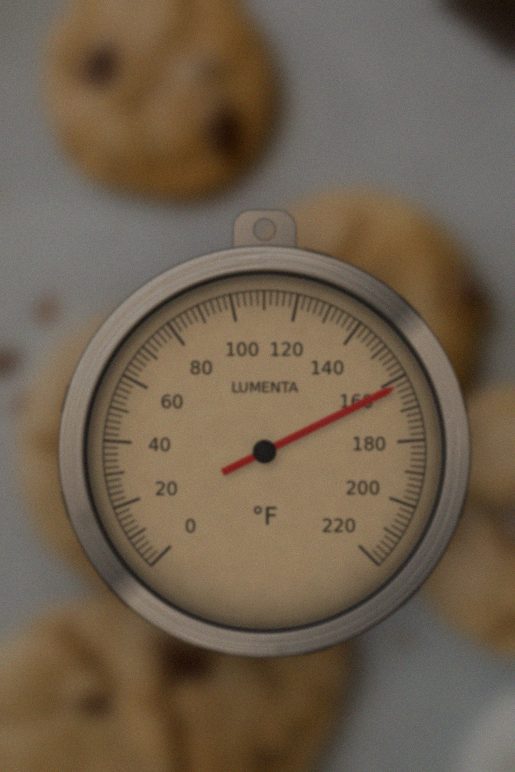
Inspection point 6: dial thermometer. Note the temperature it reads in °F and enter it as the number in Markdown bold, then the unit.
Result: **162** °F
